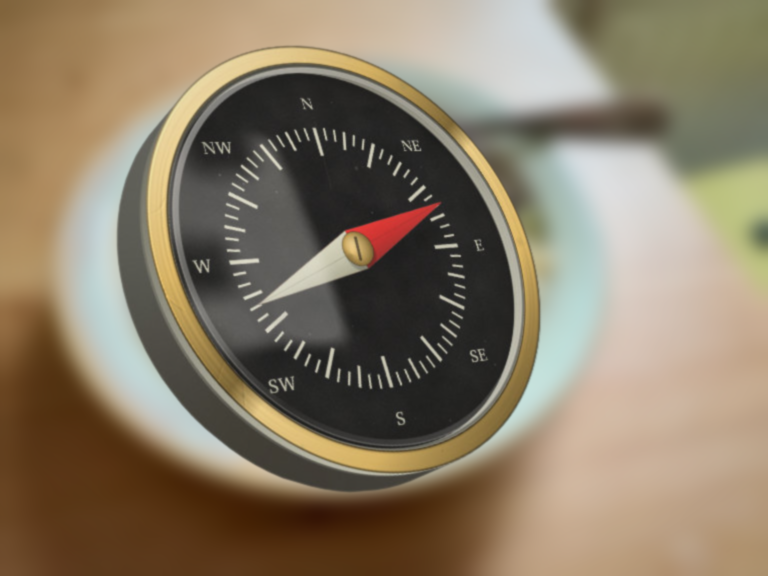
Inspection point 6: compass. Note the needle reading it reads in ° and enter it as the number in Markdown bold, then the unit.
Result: **70** °
